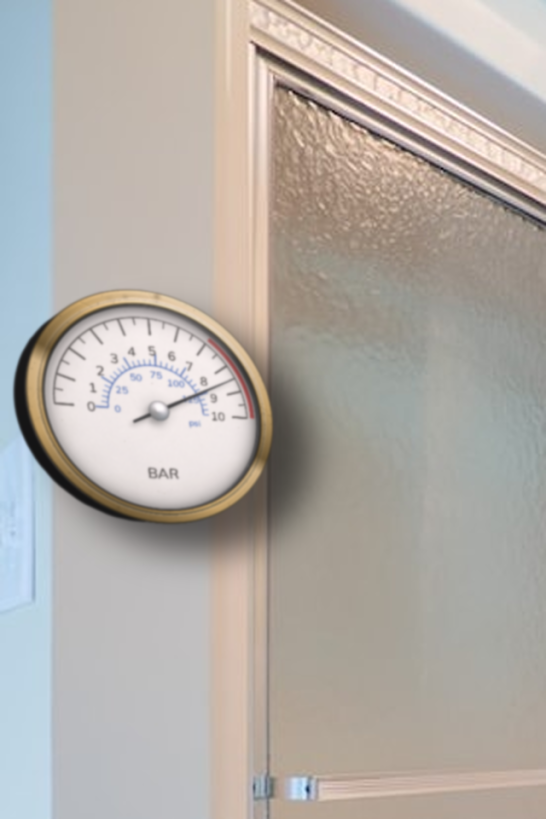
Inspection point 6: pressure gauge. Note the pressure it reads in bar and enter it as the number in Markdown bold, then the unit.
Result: **8.5** bar
